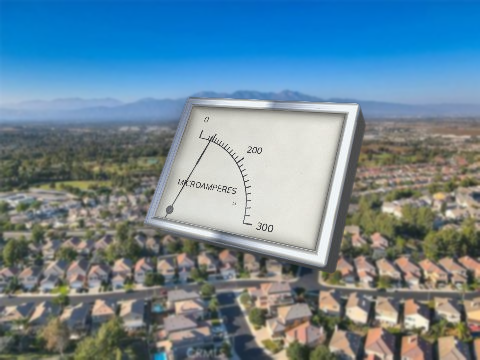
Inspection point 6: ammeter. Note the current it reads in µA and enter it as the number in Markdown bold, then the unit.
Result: **100** µA
